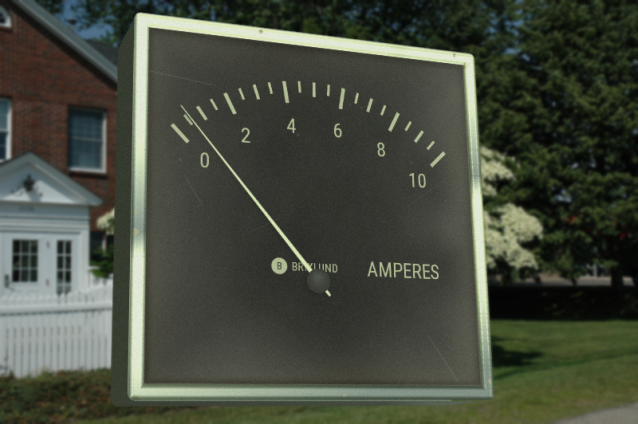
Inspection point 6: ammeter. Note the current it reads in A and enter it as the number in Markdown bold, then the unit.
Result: **0.5** A
